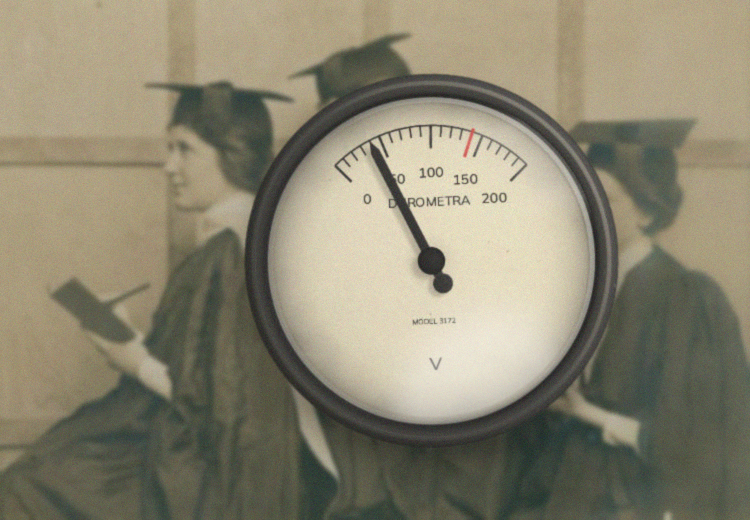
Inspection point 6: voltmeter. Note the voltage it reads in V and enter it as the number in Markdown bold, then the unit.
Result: **40** V
